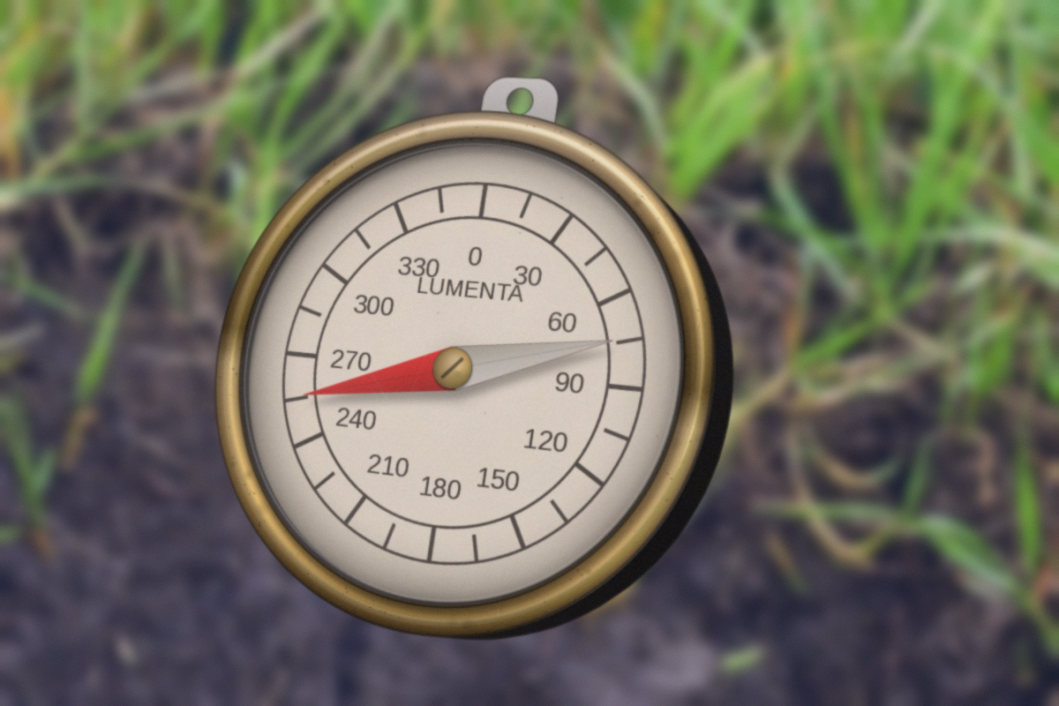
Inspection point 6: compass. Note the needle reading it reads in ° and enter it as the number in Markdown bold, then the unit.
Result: **255** °
